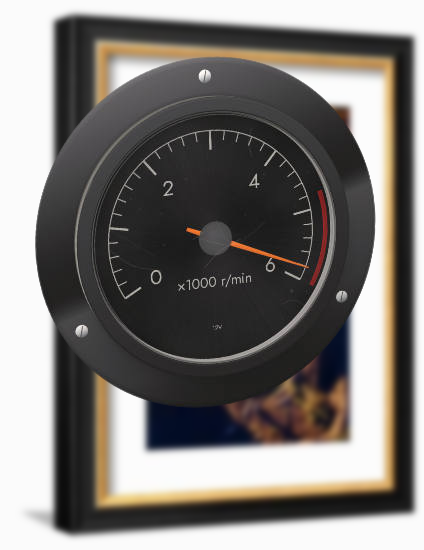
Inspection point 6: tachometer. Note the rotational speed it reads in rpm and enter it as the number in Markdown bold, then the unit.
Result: **5800** rpm
